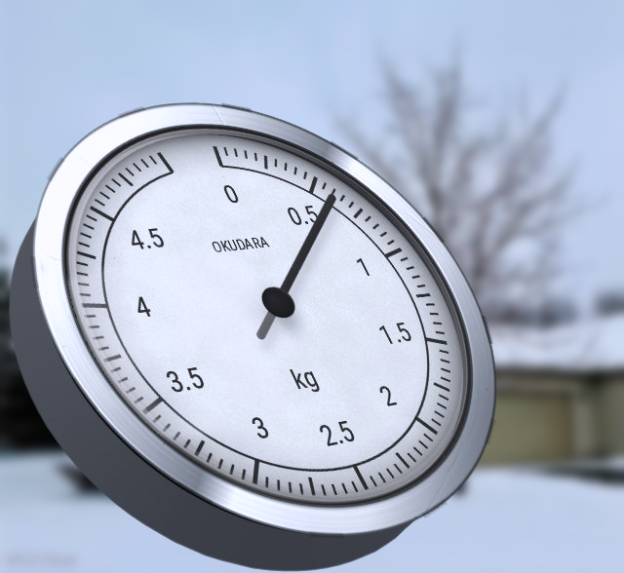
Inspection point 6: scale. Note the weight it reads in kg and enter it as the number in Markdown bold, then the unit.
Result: **0.6** kg
